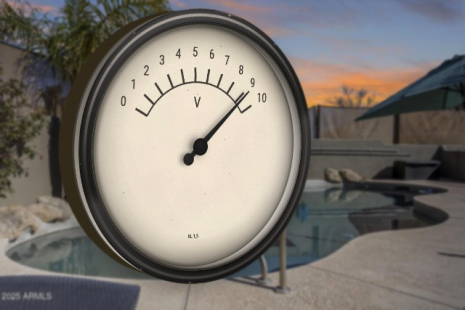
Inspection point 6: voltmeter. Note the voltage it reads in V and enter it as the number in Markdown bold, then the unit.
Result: **9** V
